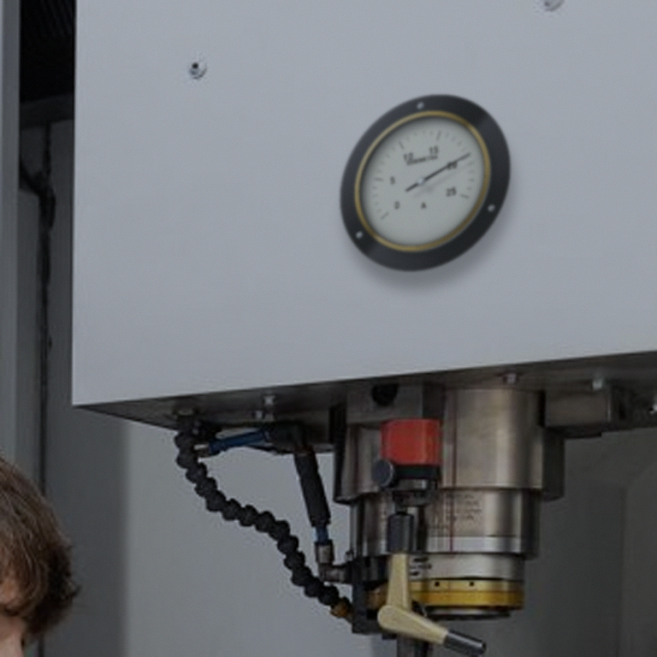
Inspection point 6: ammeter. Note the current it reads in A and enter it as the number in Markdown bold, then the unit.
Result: **20** A
